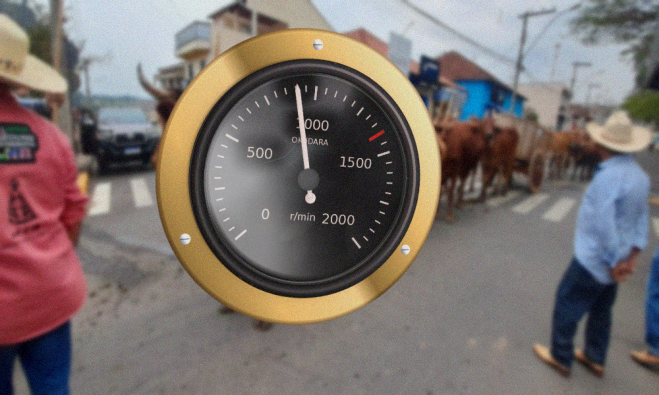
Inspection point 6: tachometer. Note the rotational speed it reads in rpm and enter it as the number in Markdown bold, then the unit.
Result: **900** rpm
